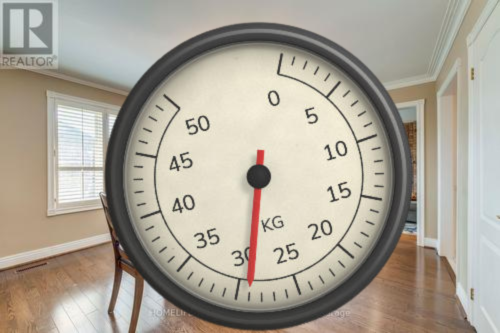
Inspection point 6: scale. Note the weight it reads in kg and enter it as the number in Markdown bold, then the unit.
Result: **29** kg
